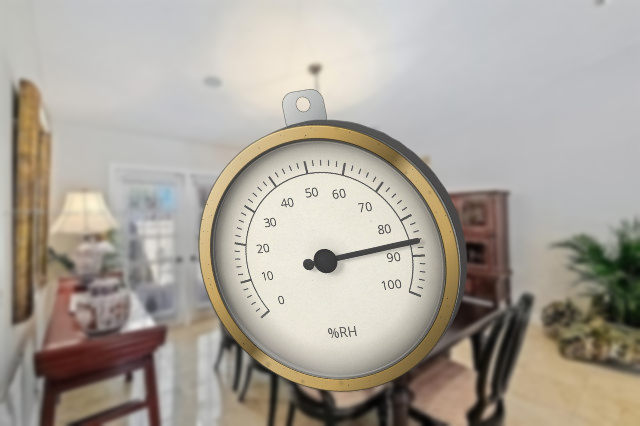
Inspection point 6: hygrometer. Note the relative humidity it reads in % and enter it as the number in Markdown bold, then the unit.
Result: **86** %
